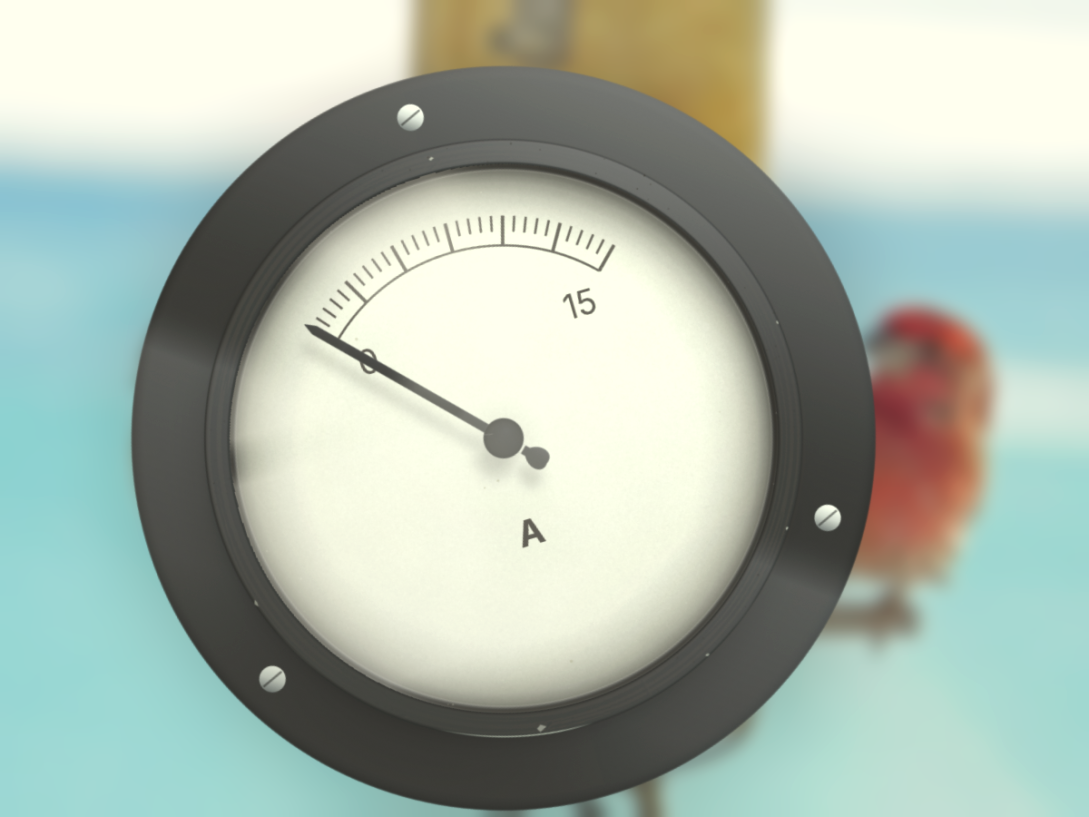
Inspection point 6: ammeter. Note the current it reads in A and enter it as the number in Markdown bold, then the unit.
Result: **0** A
